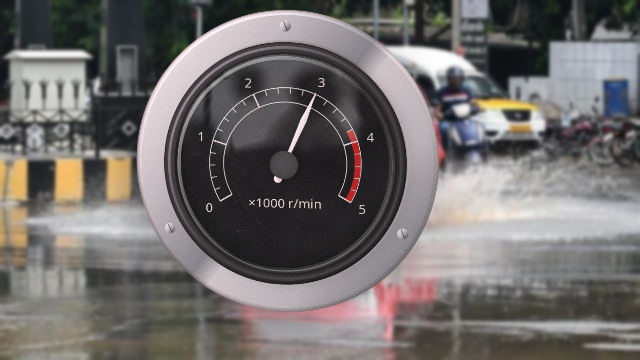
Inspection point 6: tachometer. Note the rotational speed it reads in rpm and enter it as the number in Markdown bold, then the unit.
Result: **3000** rpm
